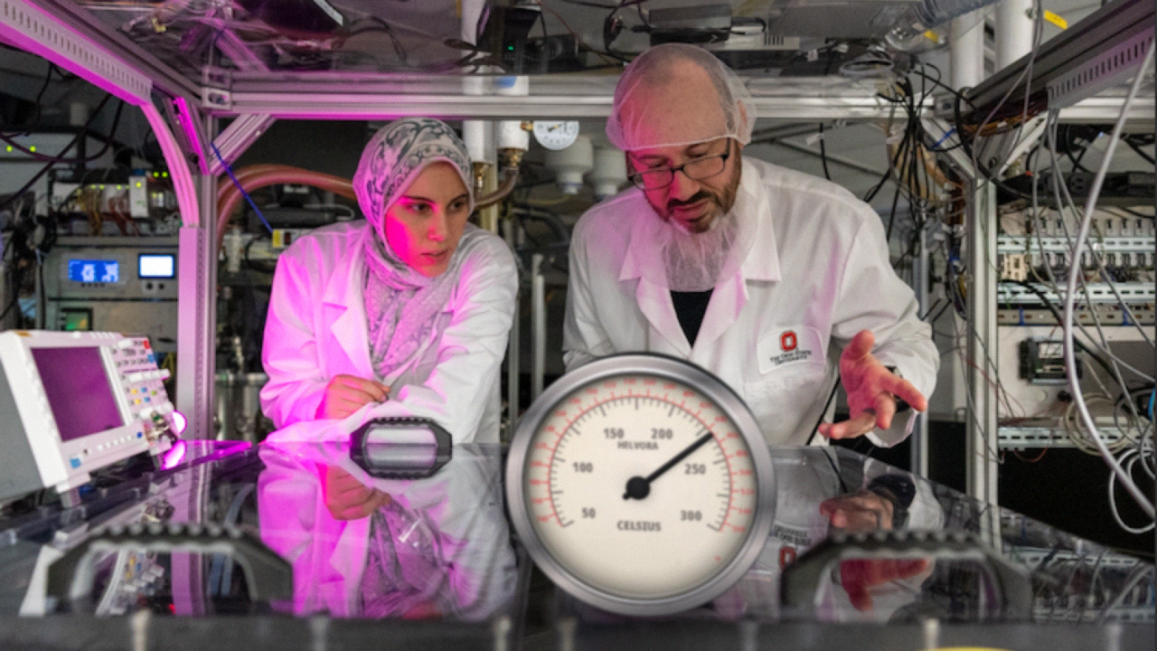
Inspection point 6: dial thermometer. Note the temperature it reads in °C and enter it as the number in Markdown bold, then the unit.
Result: **230** °C
